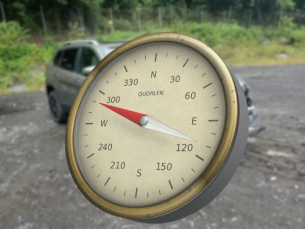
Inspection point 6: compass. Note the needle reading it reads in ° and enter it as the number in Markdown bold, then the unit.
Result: **290** °
